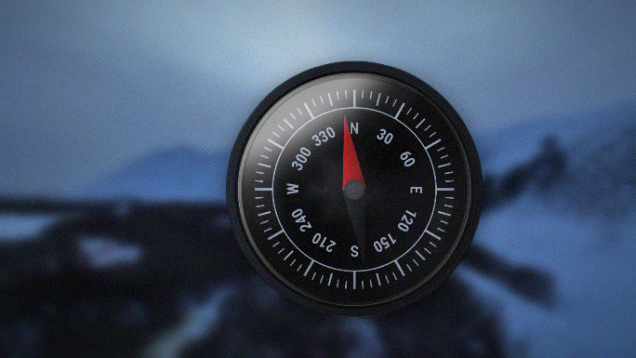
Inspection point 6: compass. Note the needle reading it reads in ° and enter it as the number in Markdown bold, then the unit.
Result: **352.5** °
